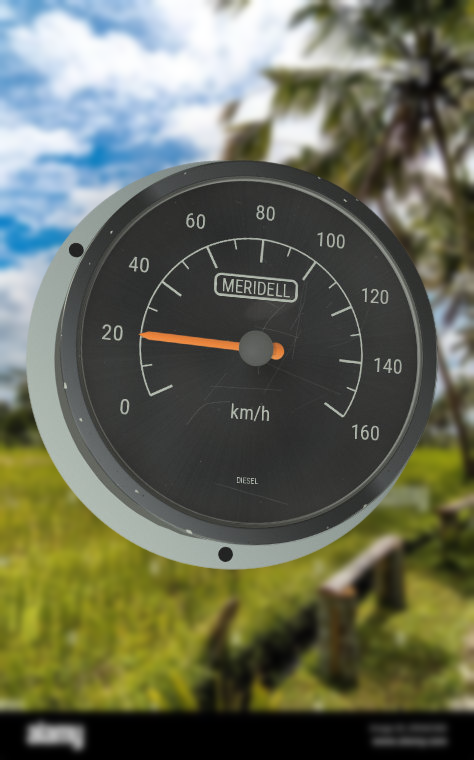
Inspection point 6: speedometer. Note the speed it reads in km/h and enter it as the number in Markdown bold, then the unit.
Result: **20** km/h
